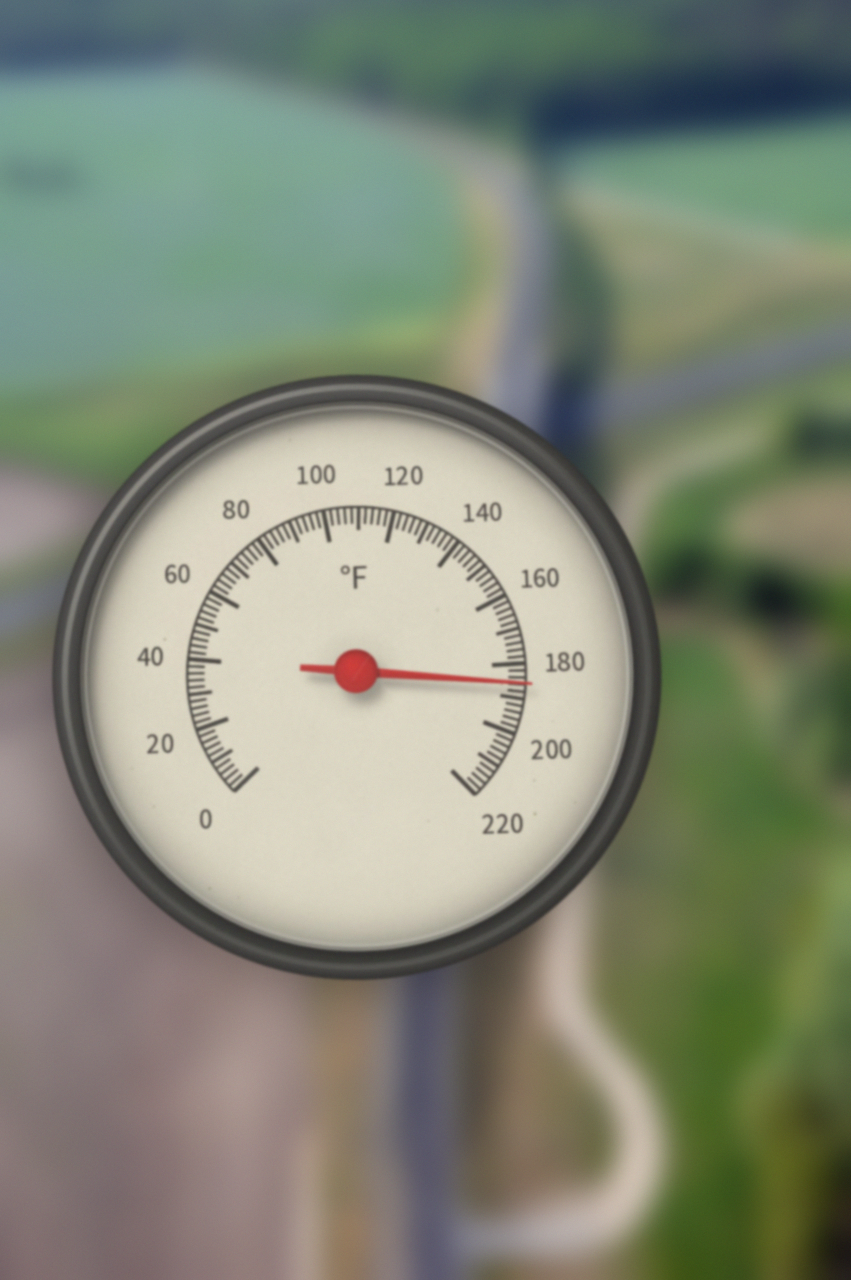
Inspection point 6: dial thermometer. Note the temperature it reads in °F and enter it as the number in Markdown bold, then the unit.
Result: **186** °F
